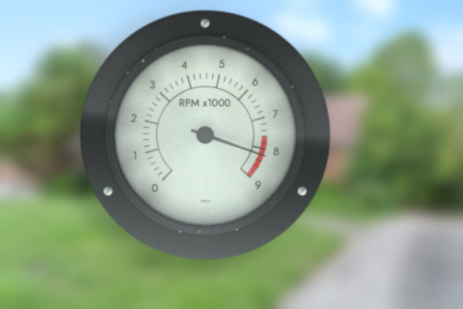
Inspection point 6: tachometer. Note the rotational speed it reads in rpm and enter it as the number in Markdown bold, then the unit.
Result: **8200** rpm
